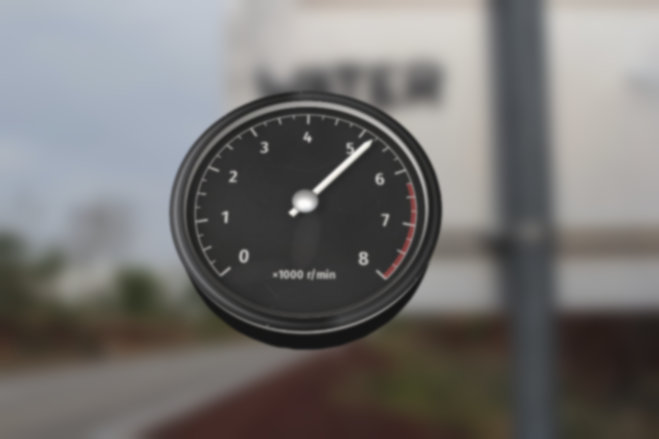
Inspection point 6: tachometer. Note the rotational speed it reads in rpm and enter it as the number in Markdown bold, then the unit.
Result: **5250** rpm
